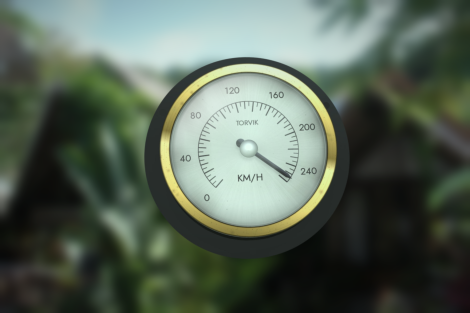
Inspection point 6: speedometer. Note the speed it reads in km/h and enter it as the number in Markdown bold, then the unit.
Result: **255** km/h
